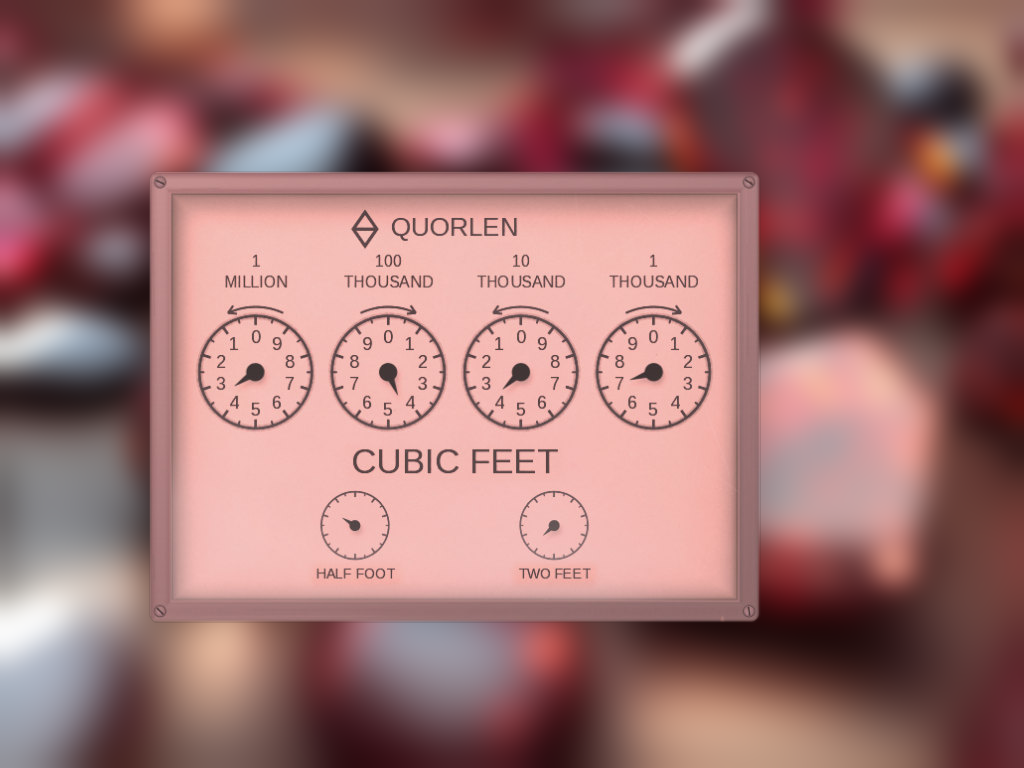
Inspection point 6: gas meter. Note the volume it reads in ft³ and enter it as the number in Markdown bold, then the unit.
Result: **343700** ft³
